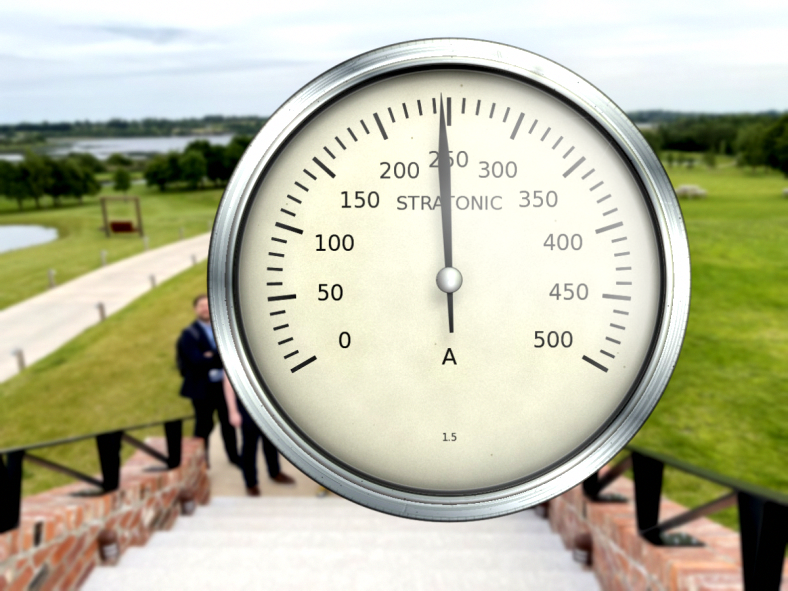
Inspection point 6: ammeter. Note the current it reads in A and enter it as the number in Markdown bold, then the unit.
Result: **245** A
